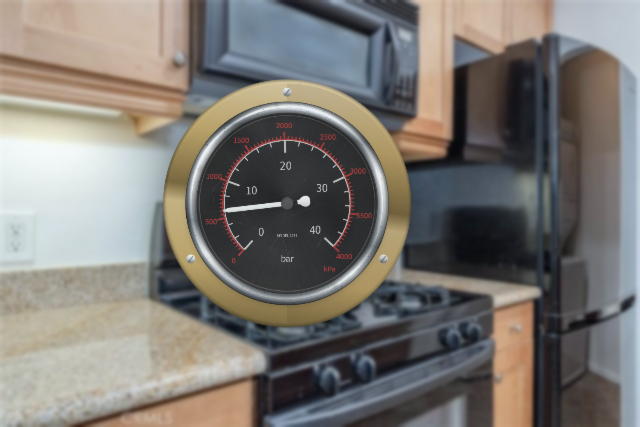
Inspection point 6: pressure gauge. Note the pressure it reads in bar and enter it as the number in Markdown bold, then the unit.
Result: **6** bar
